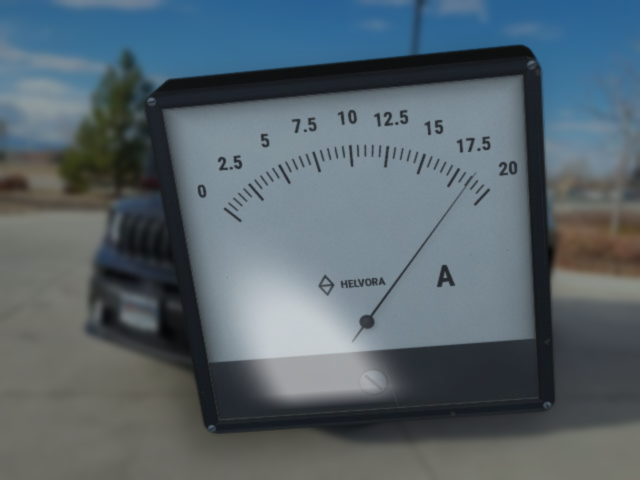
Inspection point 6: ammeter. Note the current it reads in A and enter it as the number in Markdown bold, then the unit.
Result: **18.5** A
